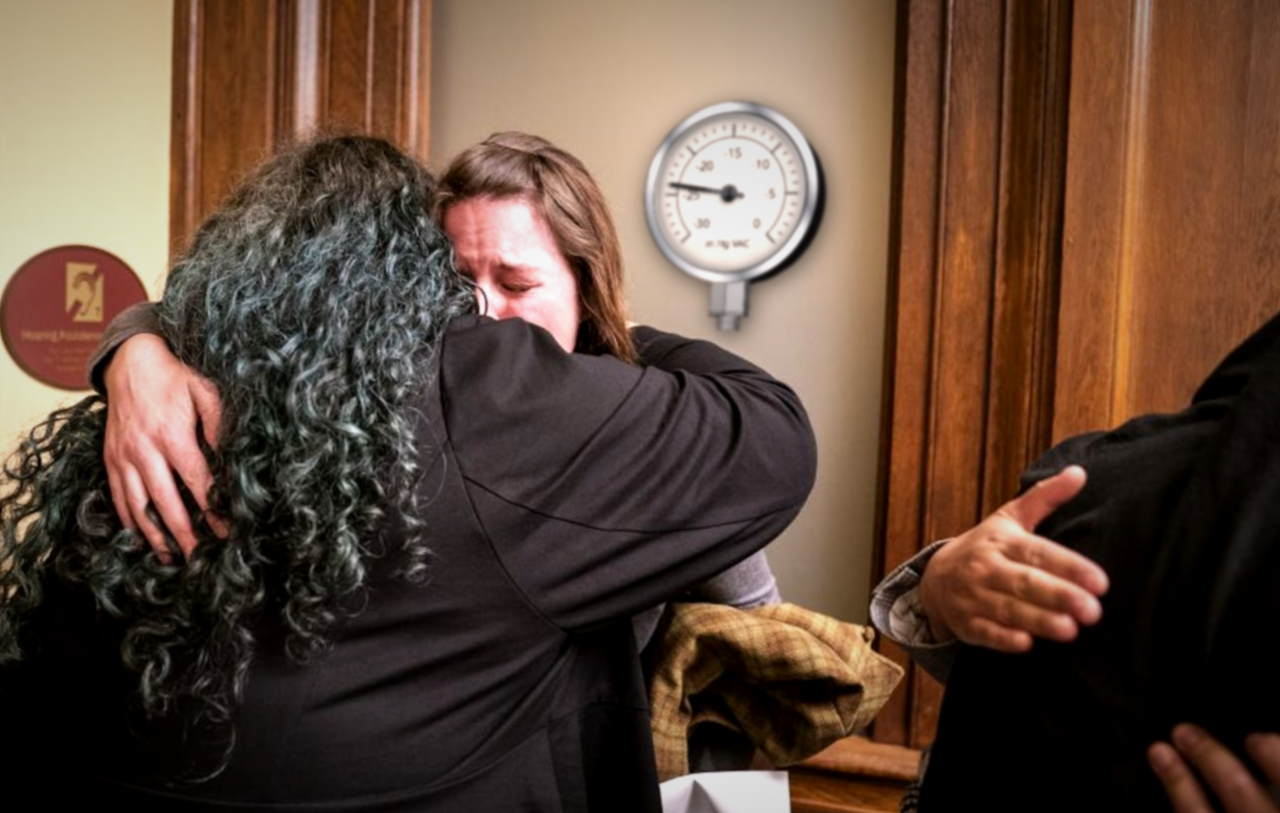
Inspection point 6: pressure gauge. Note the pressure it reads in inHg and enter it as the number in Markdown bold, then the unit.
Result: **-24** inHg
